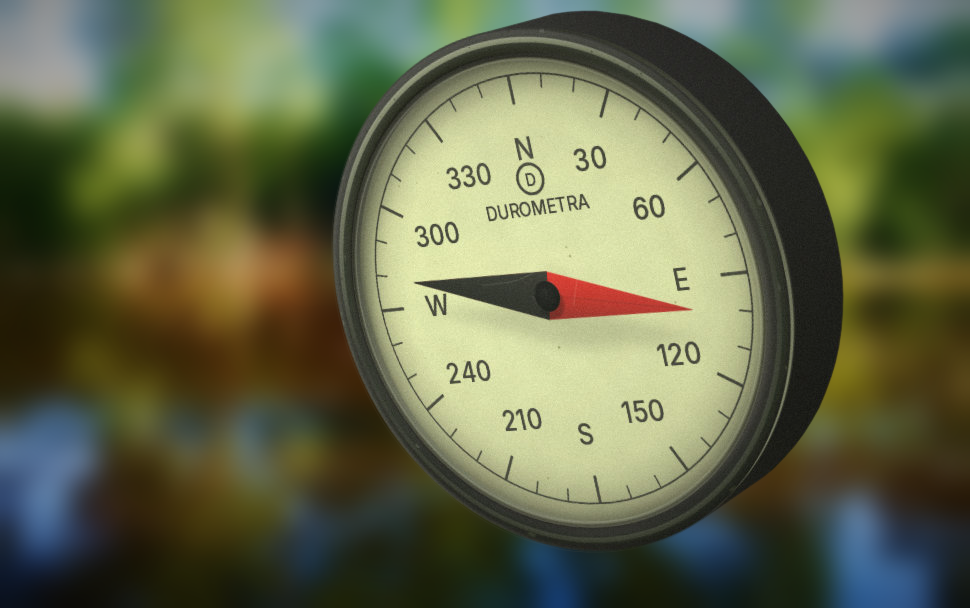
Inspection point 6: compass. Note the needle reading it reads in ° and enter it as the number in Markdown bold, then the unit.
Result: **100** °
